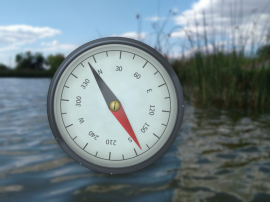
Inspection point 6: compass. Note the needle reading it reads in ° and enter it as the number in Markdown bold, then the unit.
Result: **172.5** °
